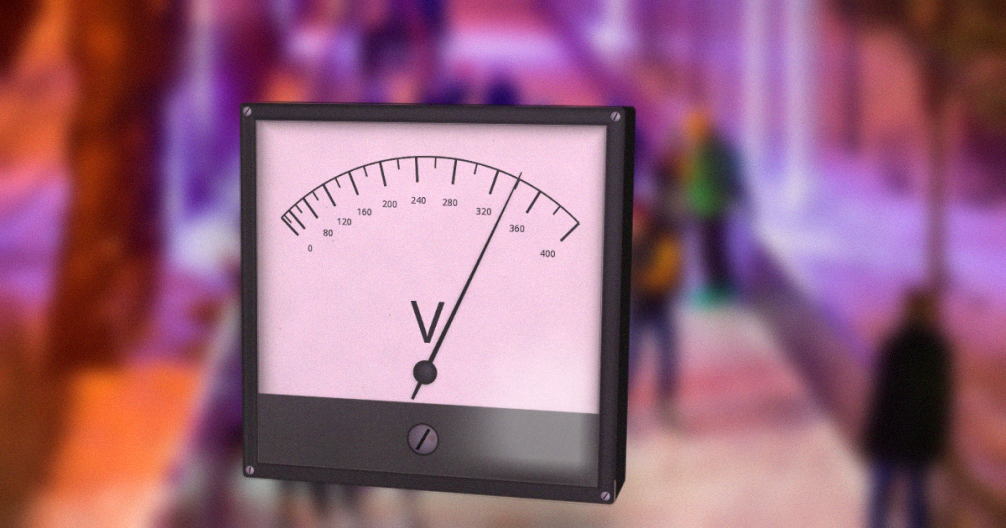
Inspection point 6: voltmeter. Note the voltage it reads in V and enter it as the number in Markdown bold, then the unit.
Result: **340** V
